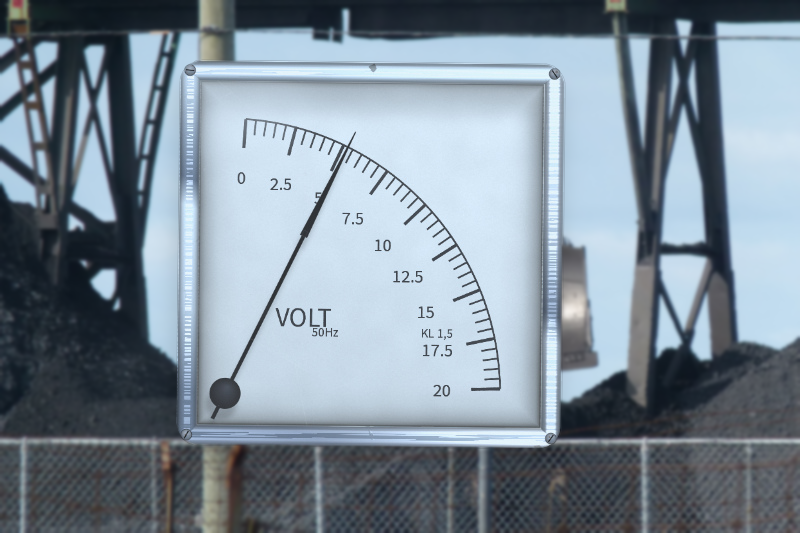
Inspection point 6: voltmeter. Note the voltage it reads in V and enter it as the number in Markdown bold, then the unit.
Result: **5.25** V
